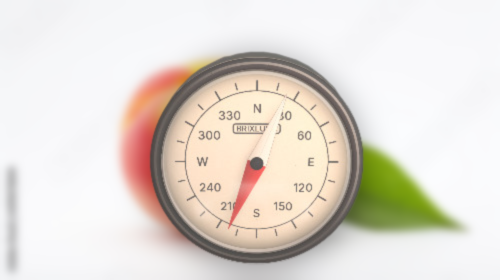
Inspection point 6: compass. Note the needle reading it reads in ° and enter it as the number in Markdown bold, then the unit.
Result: **202.5** °
